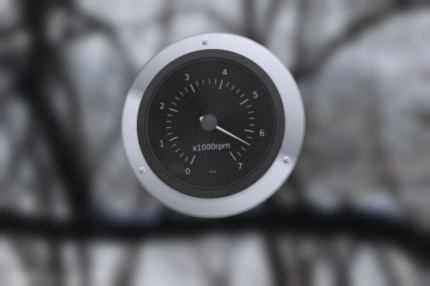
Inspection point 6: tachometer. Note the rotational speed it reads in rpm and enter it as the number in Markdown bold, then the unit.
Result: **6400** rpm
